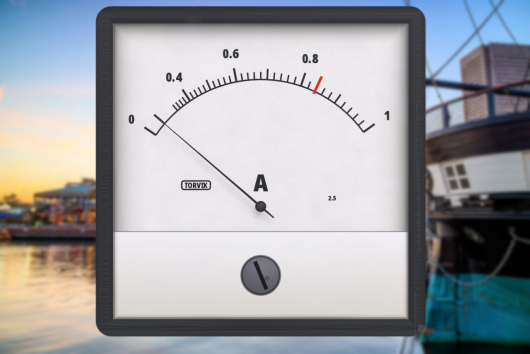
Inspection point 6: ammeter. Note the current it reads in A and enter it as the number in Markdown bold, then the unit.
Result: **0.2** A
